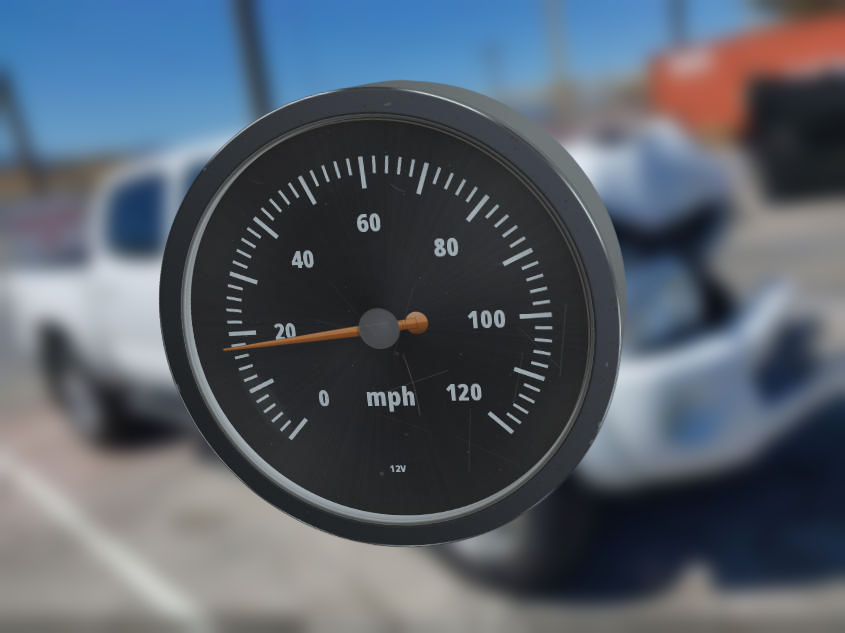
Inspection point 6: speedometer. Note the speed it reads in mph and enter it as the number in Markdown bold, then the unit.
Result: **18** mph
